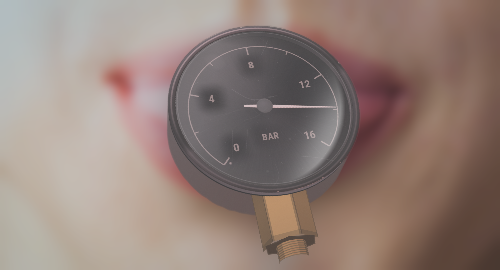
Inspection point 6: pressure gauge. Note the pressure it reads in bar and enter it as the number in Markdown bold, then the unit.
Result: **14** bar
